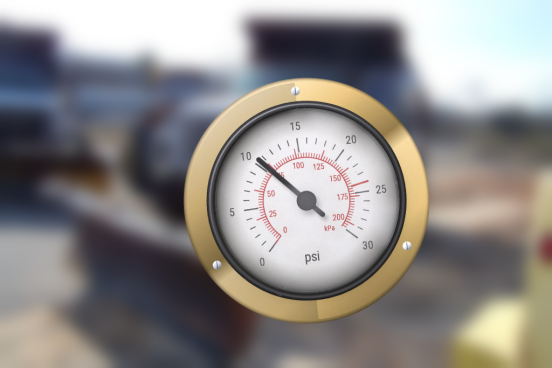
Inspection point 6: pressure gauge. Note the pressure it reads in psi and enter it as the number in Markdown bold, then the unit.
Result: **10.5** psi
